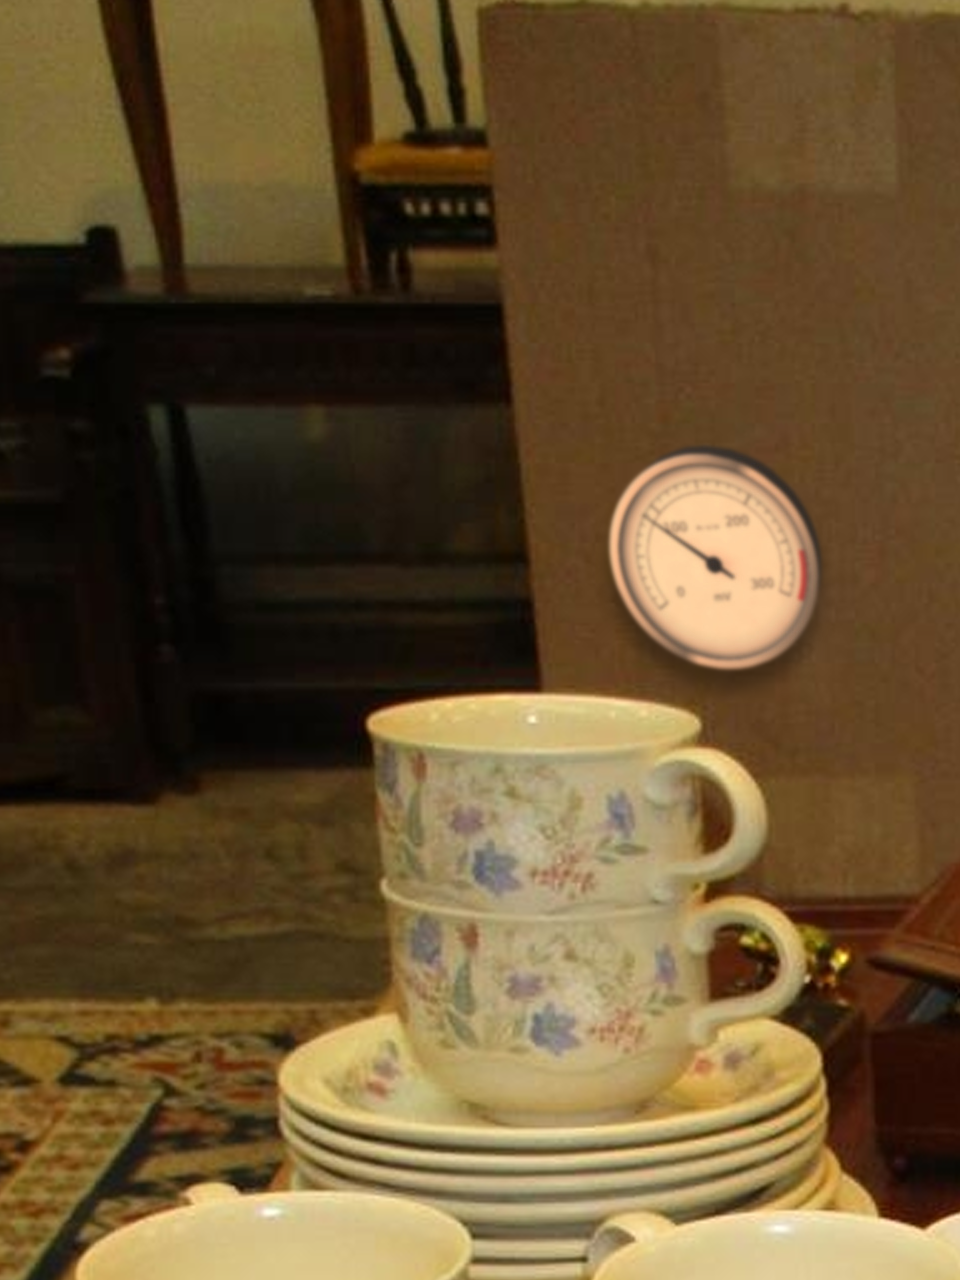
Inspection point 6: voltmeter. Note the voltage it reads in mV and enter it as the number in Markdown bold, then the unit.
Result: **90** mV
